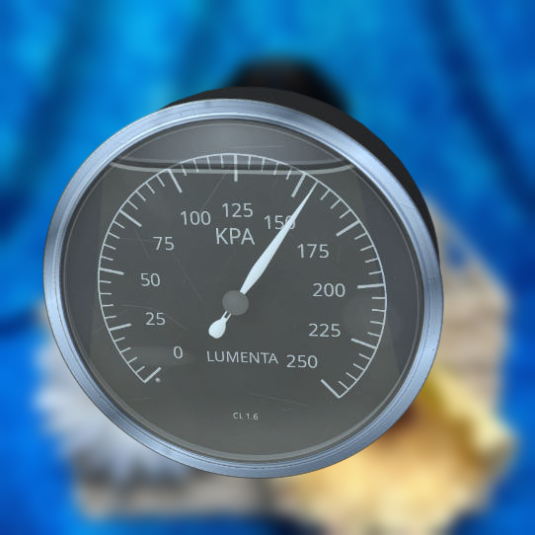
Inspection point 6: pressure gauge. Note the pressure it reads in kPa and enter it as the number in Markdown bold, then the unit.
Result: **155** kPa
